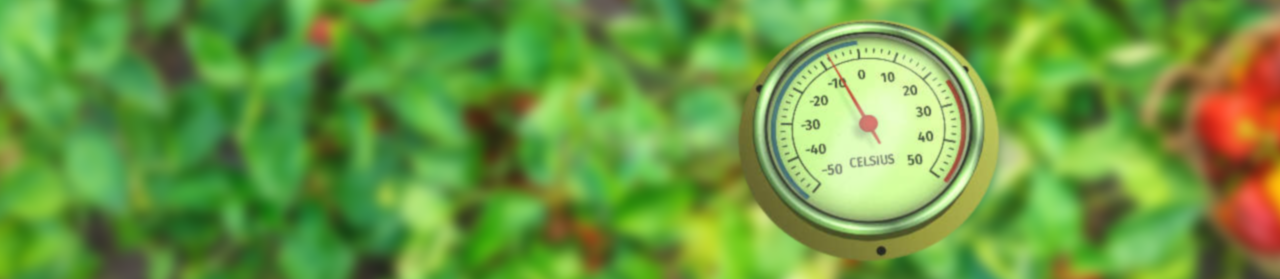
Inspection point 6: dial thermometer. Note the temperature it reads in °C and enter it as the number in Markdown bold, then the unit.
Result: **-8** °C
